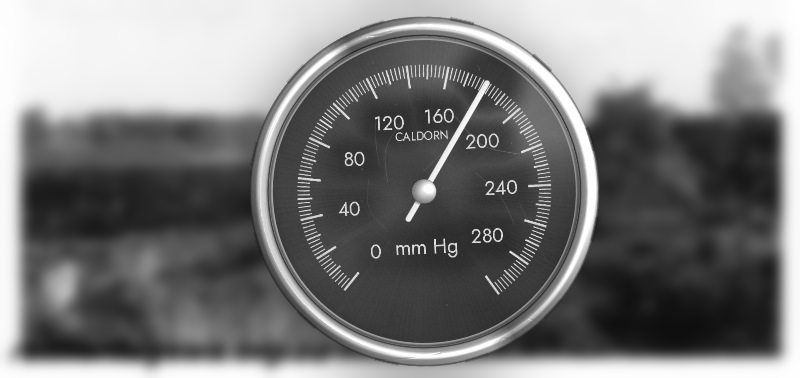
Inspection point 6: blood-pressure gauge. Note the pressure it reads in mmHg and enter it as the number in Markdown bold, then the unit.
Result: **180** mmHg
